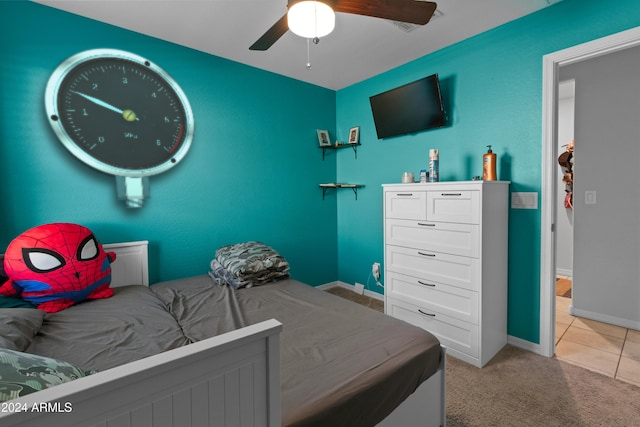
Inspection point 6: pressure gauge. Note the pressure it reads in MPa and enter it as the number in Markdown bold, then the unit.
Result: **1.5** MPa
